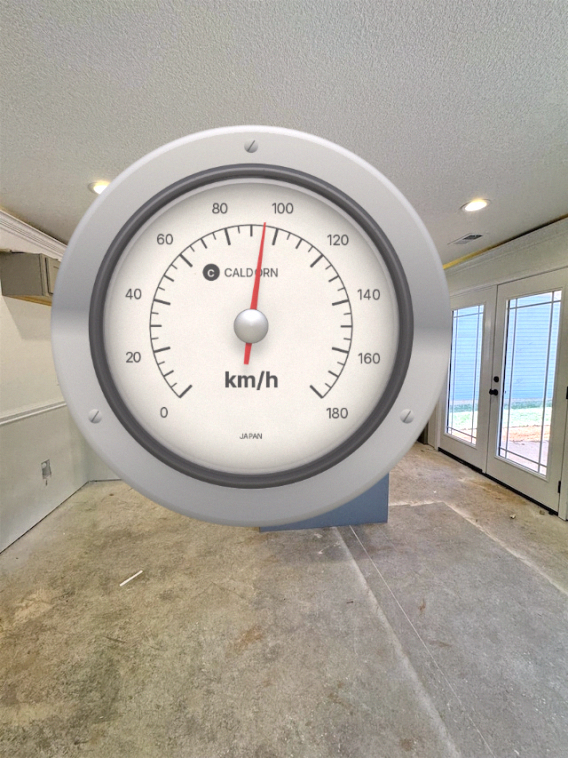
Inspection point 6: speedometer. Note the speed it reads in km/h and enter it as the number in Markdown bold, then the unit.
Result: **95** km/h
